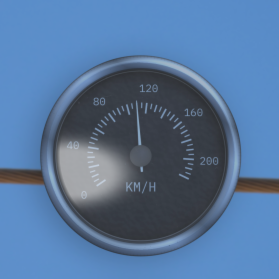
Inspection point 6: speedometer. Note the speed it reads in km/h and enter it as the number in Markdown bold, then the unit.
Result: **110** km/h
